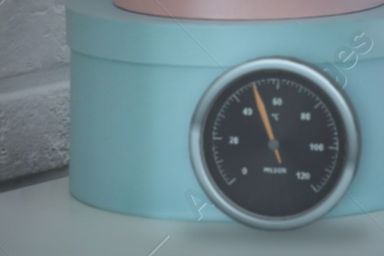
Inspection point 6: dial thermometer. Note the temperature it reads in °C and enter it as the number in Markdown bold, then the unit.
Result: **50** °C
